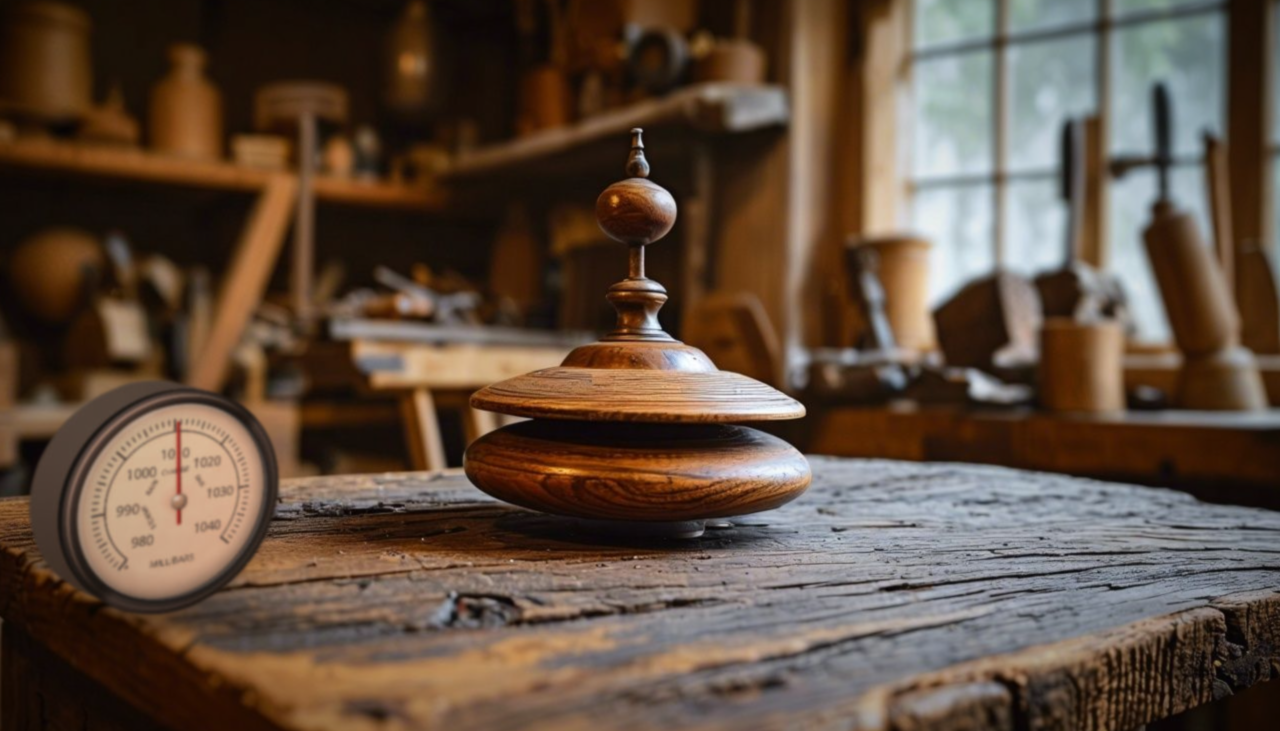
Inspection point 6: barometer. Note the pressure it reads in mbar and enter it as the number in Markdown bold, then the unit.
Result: **1010** mbar
